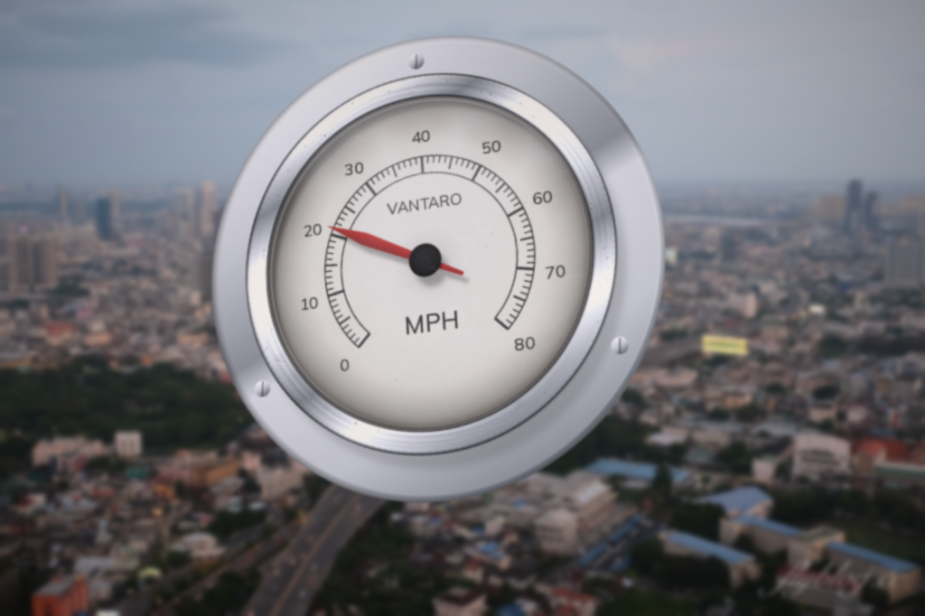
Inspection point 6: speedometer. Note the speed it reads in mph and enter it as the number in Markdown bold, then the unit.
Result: **21** mph
